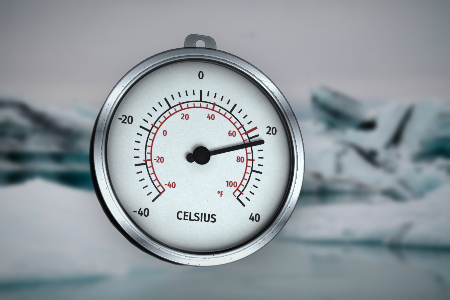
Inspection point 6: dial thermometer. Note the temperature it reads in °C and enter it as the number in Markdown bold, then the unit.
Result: **22** °C
